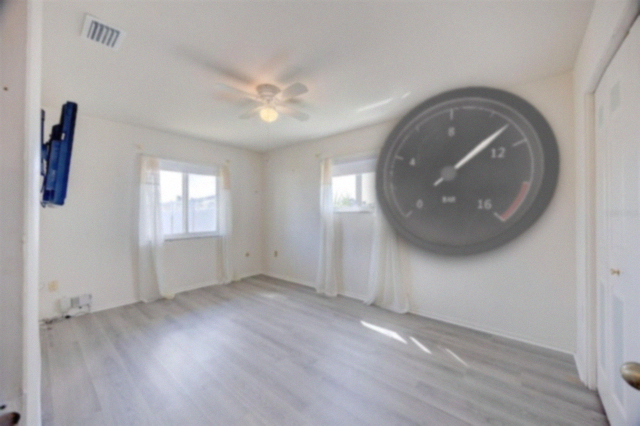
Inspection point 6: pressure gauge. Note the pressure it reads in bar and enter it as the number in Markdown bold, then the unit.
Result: **11** bar
